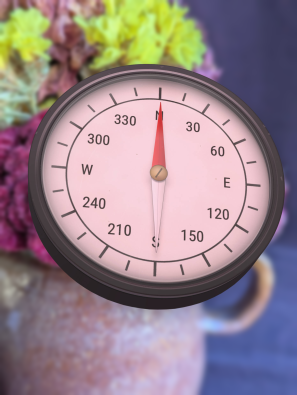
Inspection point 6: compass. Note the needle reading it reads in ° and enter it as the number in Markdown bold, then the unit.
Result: **0** °
